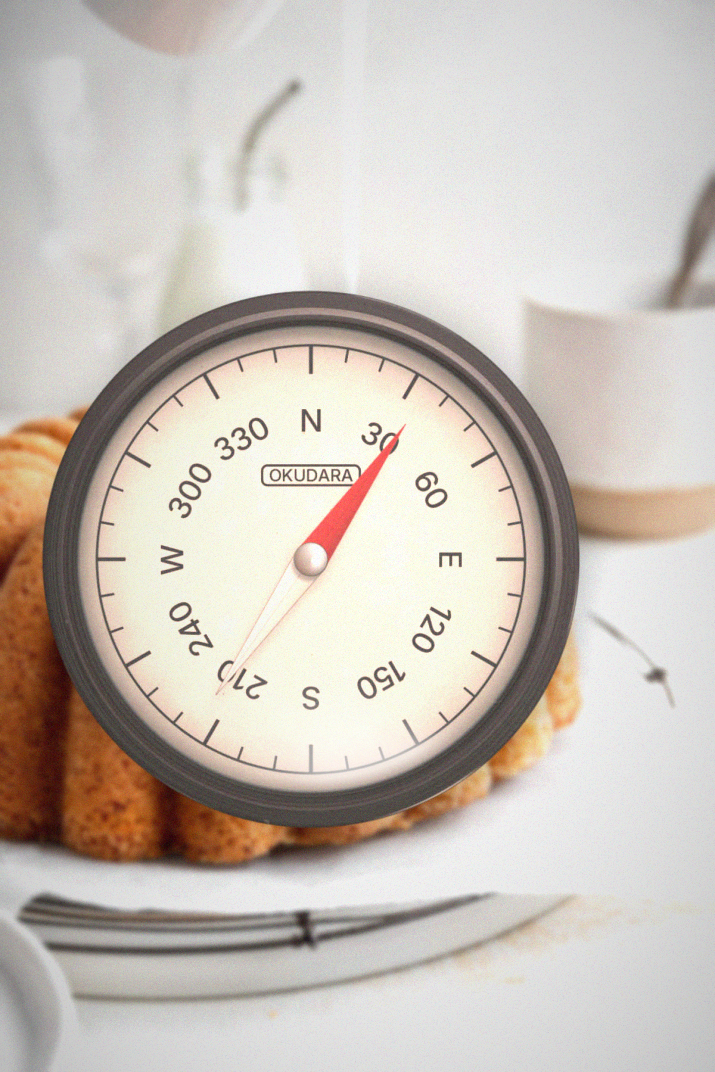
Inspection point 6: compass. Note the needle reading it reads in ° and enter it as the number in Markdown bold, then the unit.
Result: **35** °
